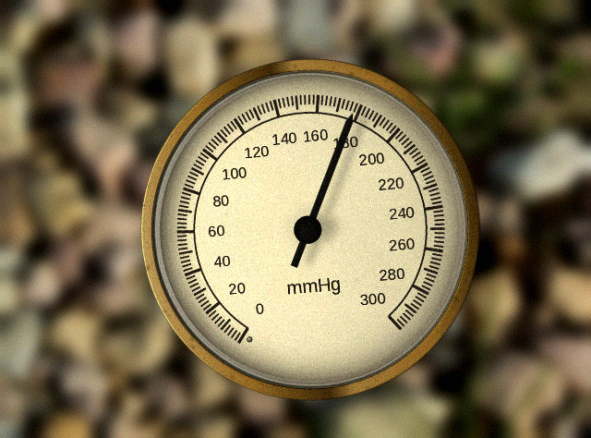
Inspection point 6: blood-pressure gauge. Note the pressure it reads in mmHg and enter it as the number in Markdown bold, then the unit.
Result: **178** mmHg
